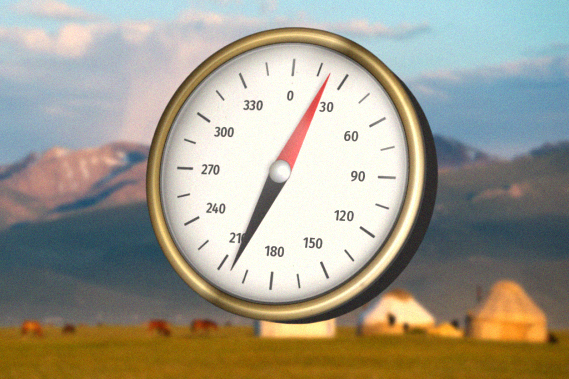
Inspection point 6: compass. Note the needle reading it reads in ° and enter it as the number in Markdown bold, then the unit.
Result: **22.5** °
